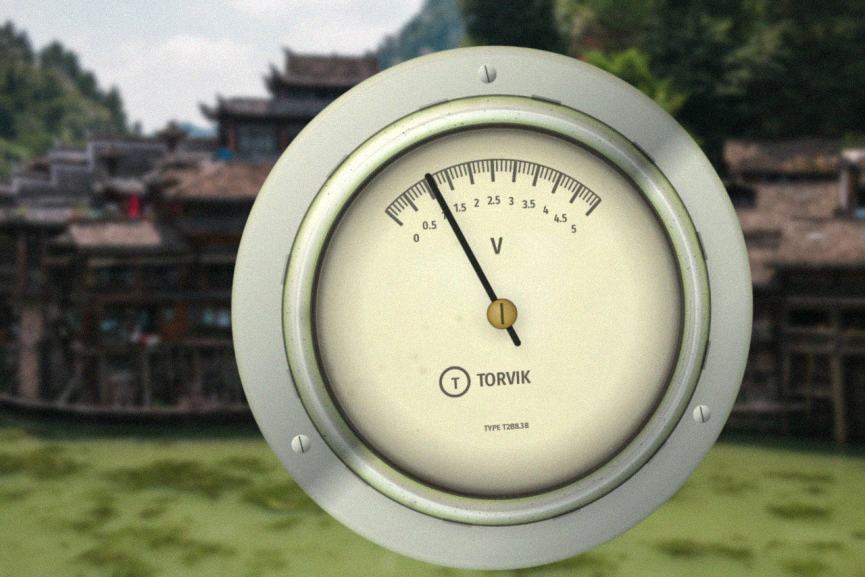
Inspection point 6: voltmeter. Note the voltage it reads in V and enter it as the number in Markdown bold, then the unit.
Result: **1.1** V
